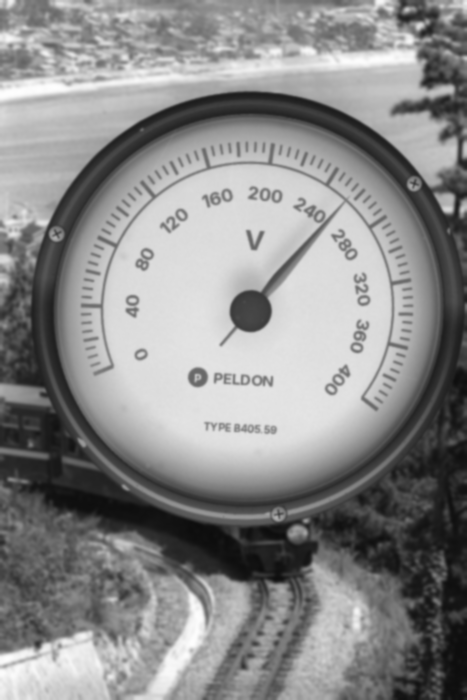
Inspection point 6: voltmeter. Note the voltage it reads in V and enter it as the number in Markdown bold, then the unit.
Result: **255** V
